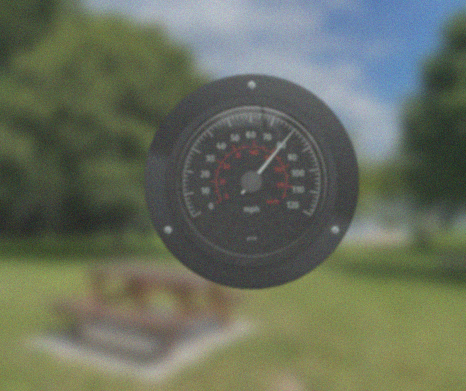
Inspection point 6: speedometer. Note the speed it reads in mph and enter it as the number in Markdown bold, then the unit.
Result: **80** mph
